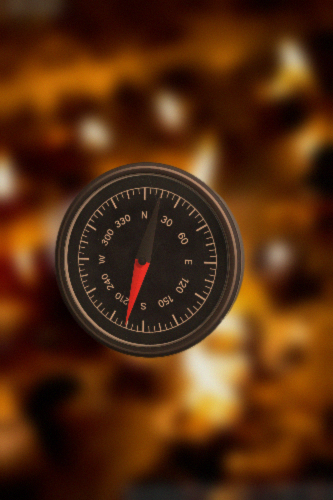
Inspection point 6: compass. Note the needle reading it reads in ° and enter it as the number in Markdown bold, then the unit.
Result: **195** °
